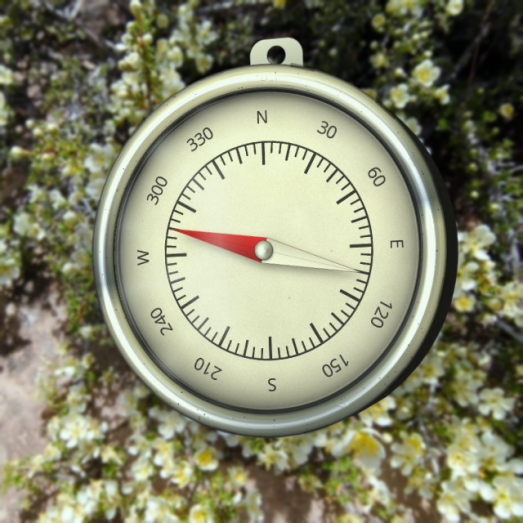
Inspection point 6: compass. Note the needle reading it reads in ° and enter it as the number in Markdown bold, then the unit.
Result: **285** °
